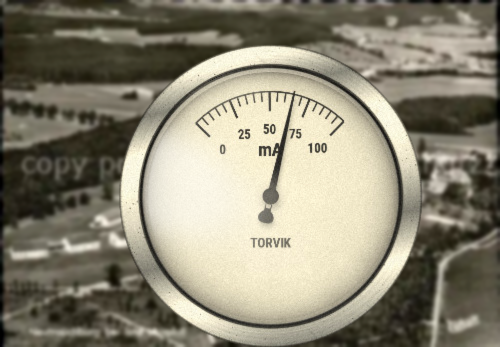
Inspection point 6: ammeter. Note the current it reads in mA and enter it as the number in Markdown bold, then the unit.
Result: **65** mA
